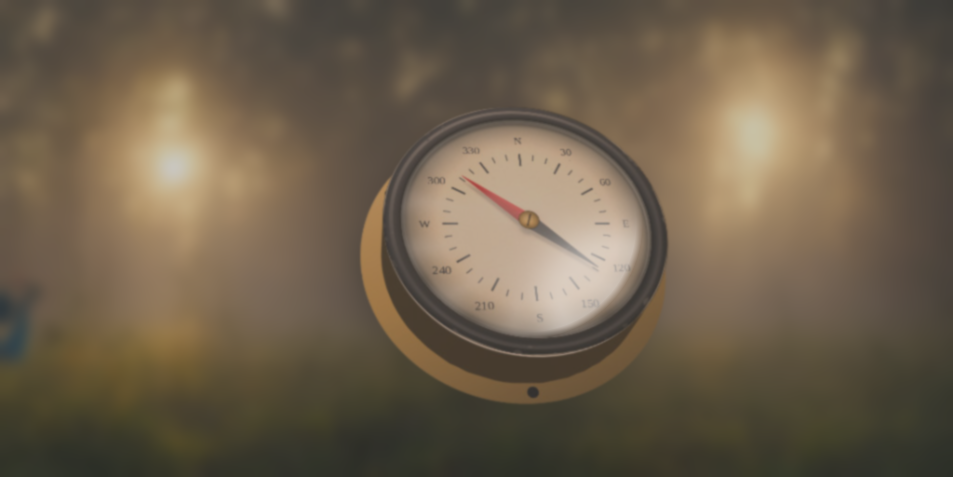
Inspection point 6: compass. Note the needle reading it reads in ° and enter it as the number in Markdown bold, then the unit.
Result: **310** °
